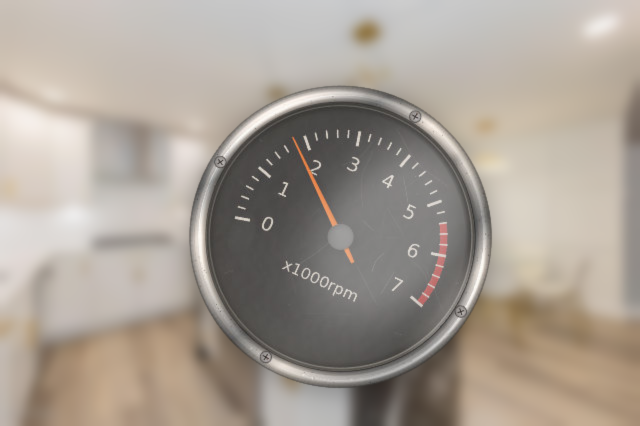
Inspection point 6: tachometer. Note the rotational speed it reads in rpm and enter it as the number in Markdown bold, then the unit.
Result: **1800** rpm
